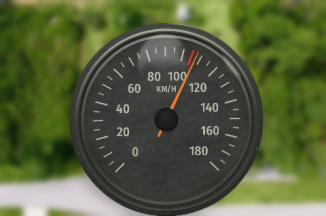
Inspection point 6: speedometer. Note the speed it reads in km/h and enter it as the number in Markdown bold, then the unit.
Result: **107.5** km/h
